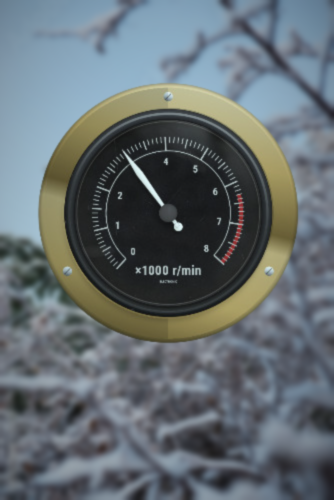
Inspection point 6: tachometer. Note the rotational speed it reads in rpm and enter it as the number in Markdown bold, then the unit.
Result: **3000** rpm
